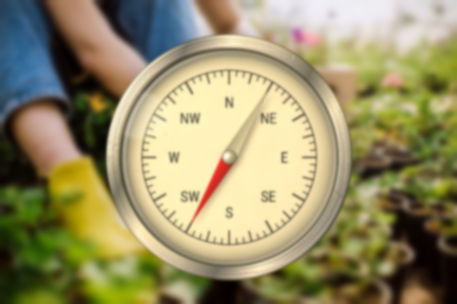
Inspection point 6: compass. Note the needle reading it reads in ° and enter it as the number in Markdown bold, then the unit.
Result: **210** °
